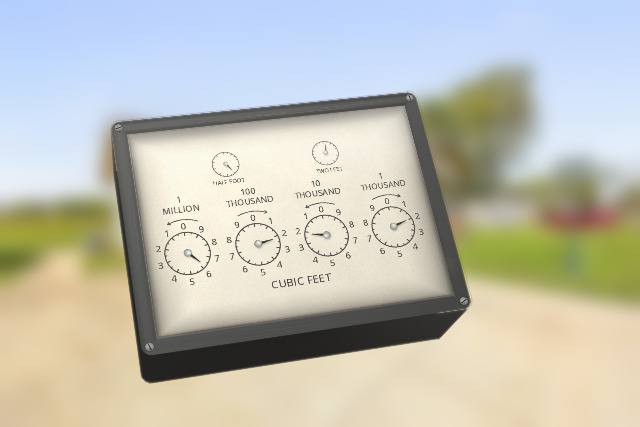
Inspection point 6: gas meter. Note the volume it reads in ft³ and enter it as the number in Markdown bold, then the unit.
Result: **622200** ft³
